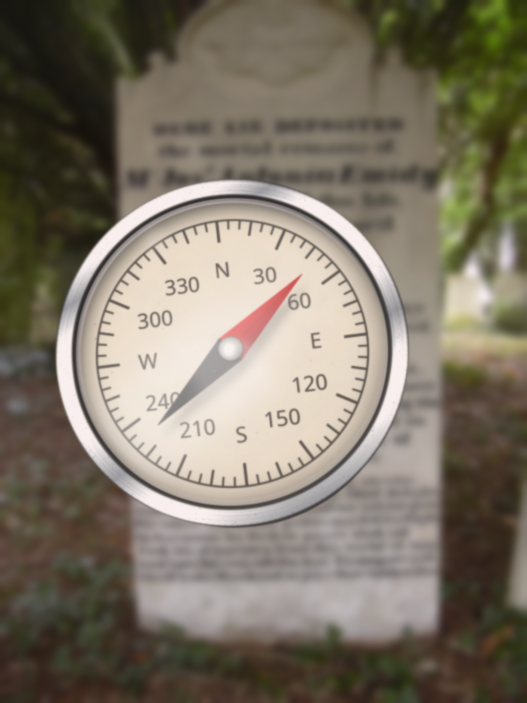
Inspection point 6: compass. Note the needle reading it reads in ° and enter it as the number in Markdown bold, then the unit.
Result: **50** °
